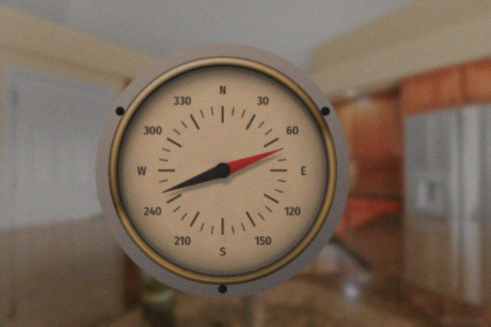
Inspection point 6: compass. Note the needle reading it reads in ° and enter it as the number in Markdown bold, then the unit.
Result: **70** °
